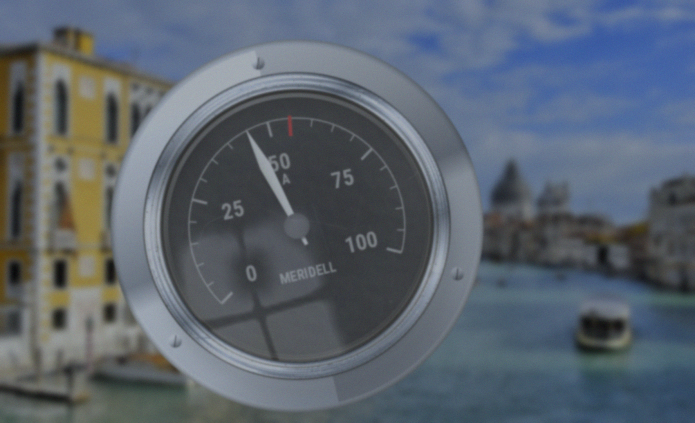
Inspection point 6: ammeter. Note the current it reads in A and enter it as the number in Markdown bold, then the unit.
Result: **45** A
